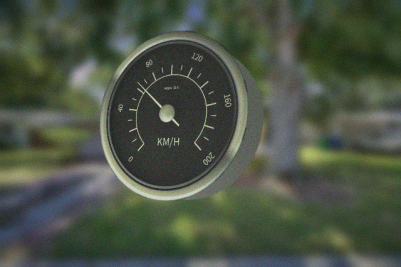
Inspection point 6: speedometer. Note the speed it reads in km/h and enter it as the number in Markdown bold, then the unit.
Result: **65** km/h
